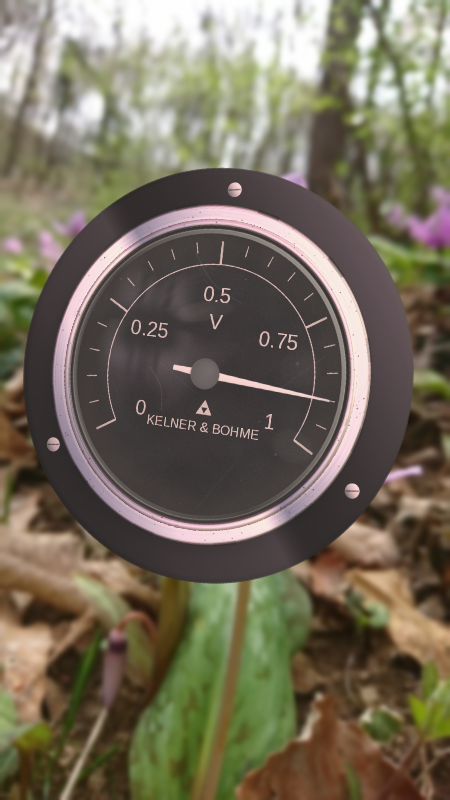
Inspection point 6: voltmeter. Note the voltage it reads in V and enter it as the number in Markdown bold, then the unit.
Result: **0.9** V
